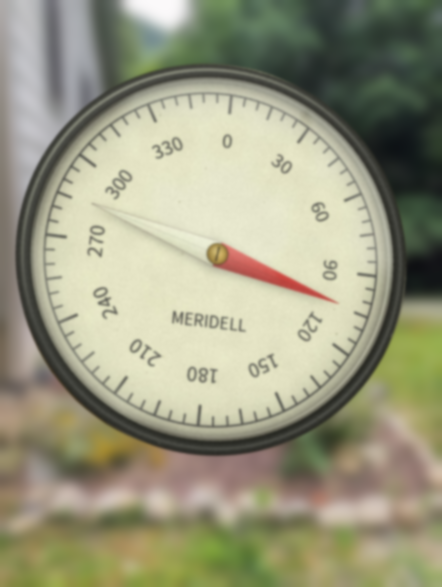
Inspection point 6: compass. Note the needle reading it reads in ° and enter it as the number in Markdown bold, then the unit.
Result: **105** °
